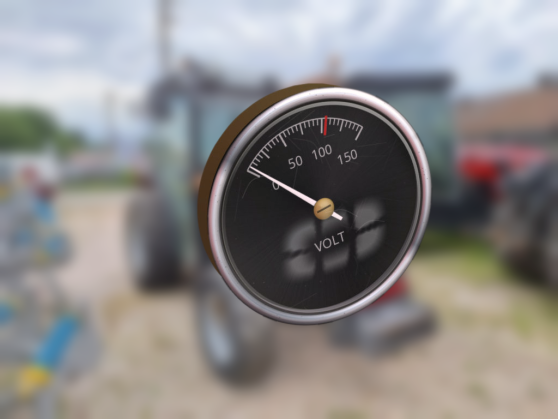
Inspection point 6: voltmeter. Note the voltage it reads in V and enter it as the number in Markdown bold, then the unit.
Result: **5** V
